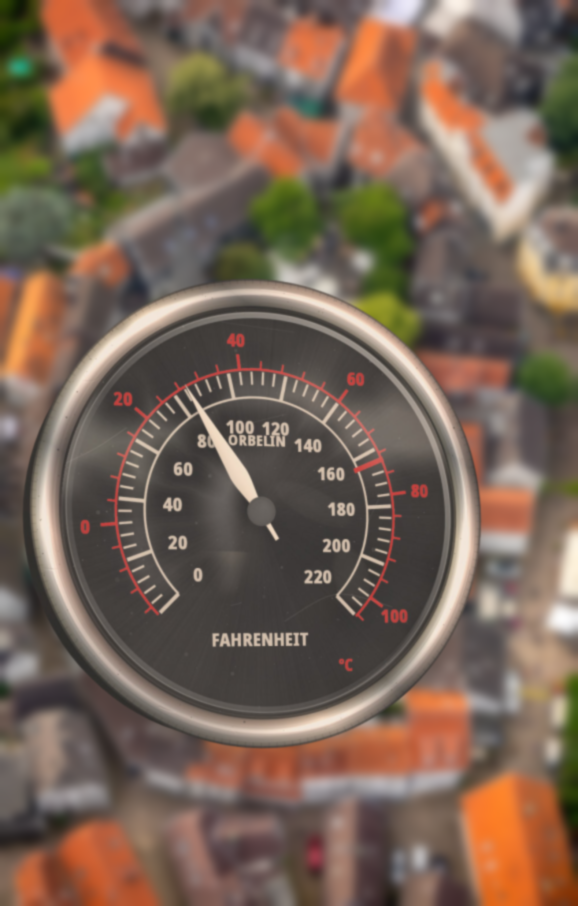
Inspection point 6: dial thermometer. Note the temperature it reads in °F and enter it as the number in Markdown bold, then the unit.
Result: **84** °F
